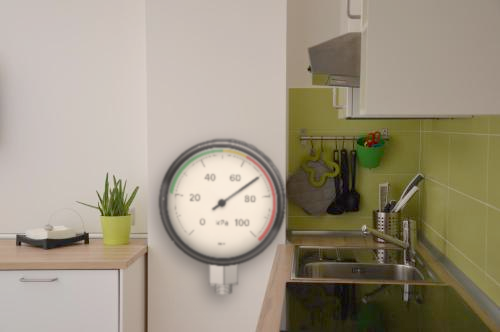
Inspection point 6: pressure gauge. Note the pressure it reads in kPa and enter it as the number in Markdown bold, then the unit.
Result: **70** kPa
